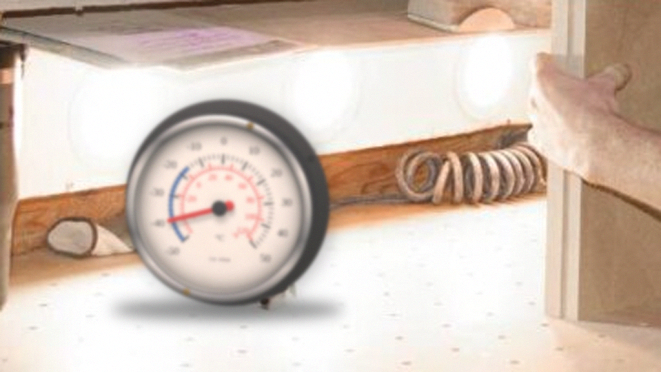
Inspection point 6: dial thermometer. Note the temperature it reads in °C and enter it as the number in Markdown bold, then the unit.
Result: **-40** °C
